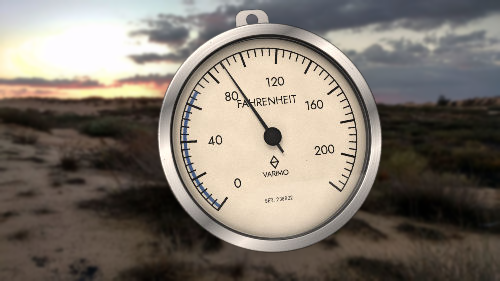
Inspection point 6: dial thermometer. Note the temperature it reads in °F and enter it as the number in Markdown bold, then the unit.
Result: **88** °F
